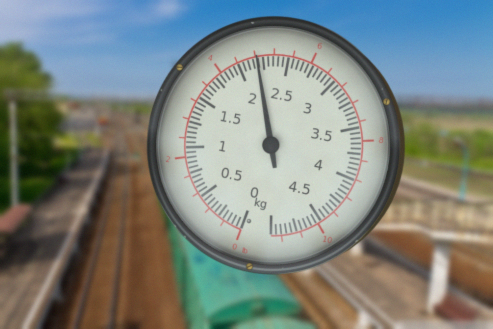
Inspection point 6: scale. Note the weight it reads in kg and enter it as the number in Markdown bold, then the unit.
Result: **2.2** kg
